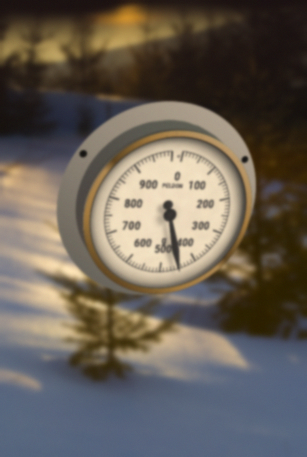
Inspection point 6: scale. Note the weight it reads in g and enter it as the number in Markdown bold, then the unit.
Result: **450** g
